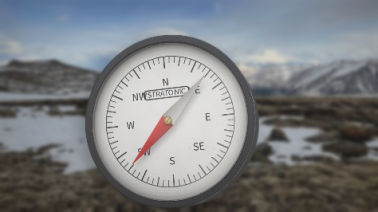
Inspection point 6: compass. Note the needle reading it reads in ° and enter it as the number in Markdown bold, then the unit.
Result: **225** °
